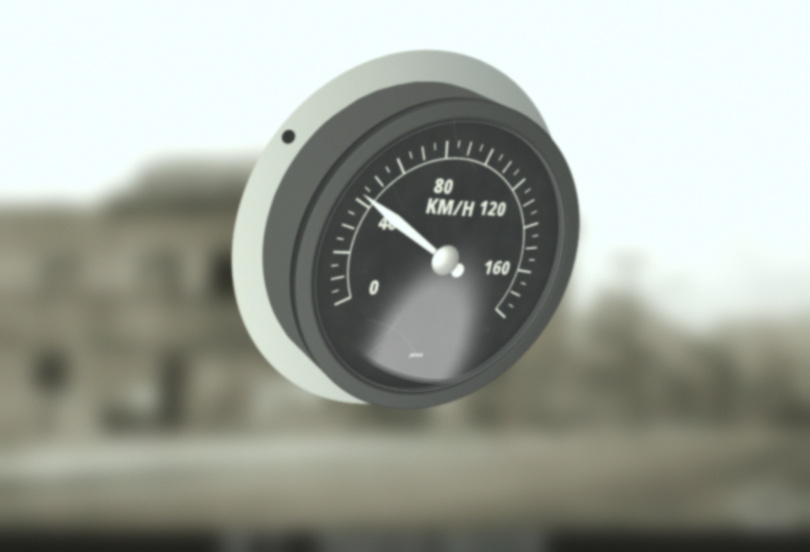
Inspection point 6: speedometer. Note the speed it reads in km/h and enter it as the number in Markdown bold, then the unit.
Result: **42.5** km/h
